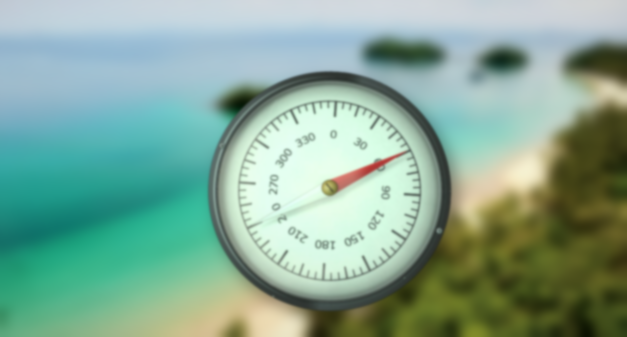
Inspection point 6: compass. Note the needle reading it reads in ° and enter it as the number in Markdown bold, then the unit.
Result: **60** °
